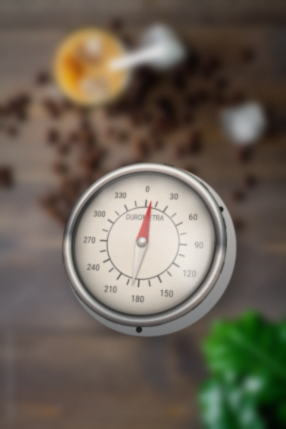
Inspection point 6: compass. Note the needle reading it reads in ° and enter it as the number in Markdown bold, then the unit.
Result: **7.5** °
